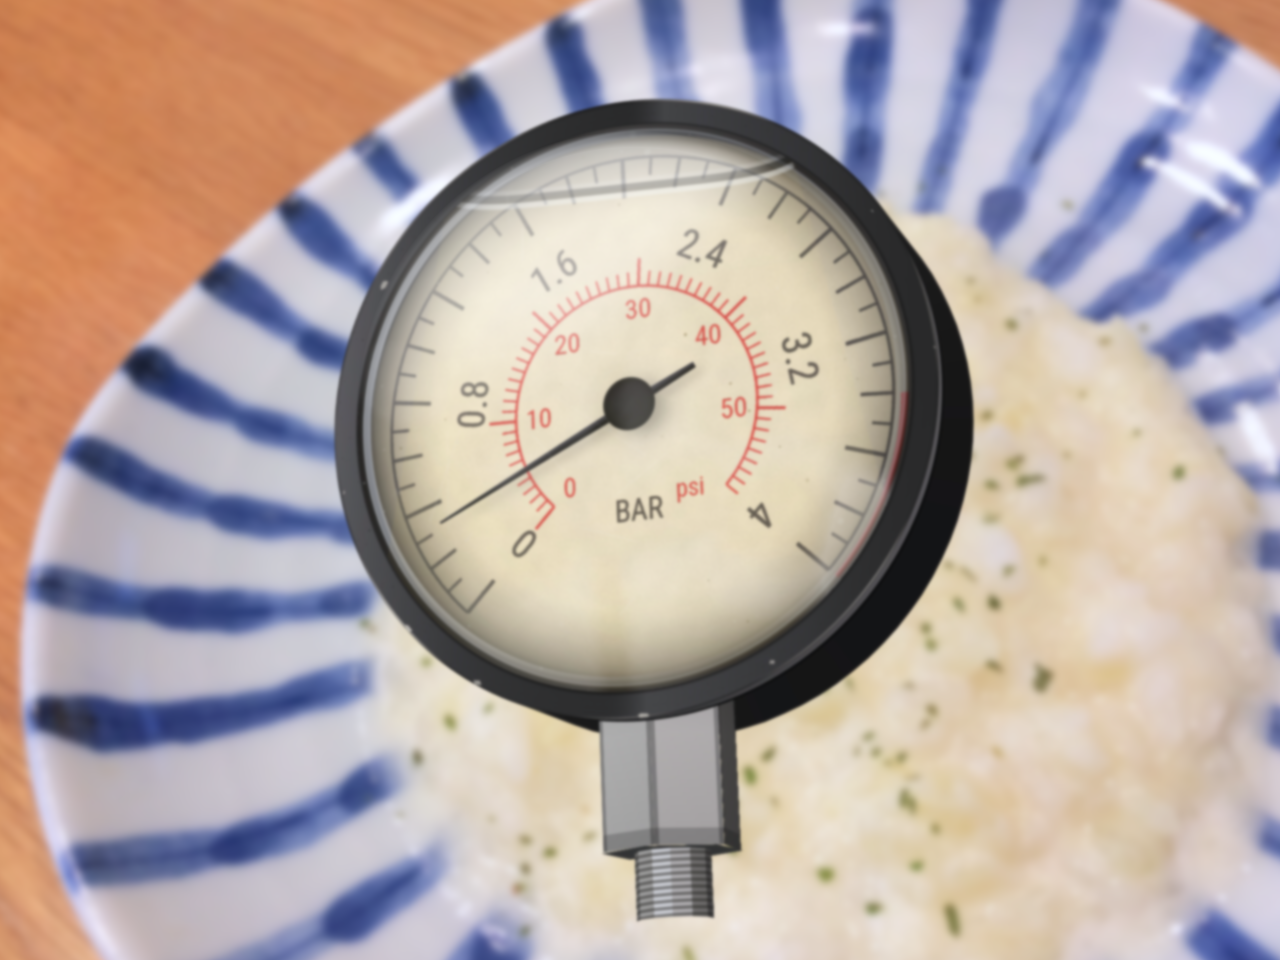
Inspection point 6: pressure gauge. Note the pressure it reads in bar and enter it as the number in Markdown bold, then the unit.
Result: **0.3** bar
